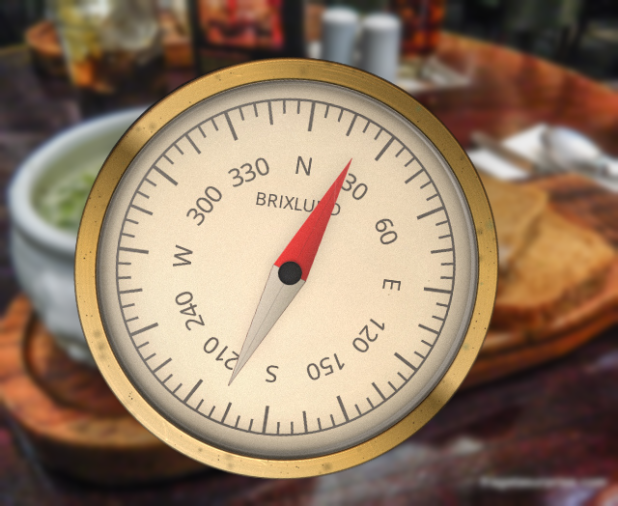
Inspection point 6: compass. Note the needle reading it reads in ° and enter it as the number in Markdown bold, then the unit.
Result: **20** °
